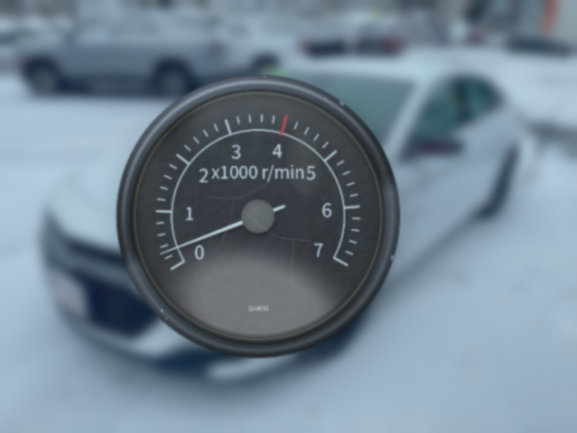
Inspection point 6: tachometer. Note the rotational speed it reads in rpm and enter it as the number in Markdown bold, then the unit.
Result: **300** rpm
